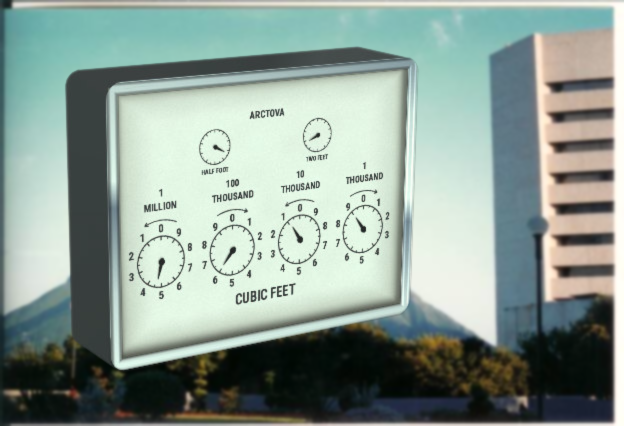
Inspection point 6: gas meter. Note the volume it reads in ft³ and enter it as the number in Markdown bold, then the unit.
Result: **460900** ft³
